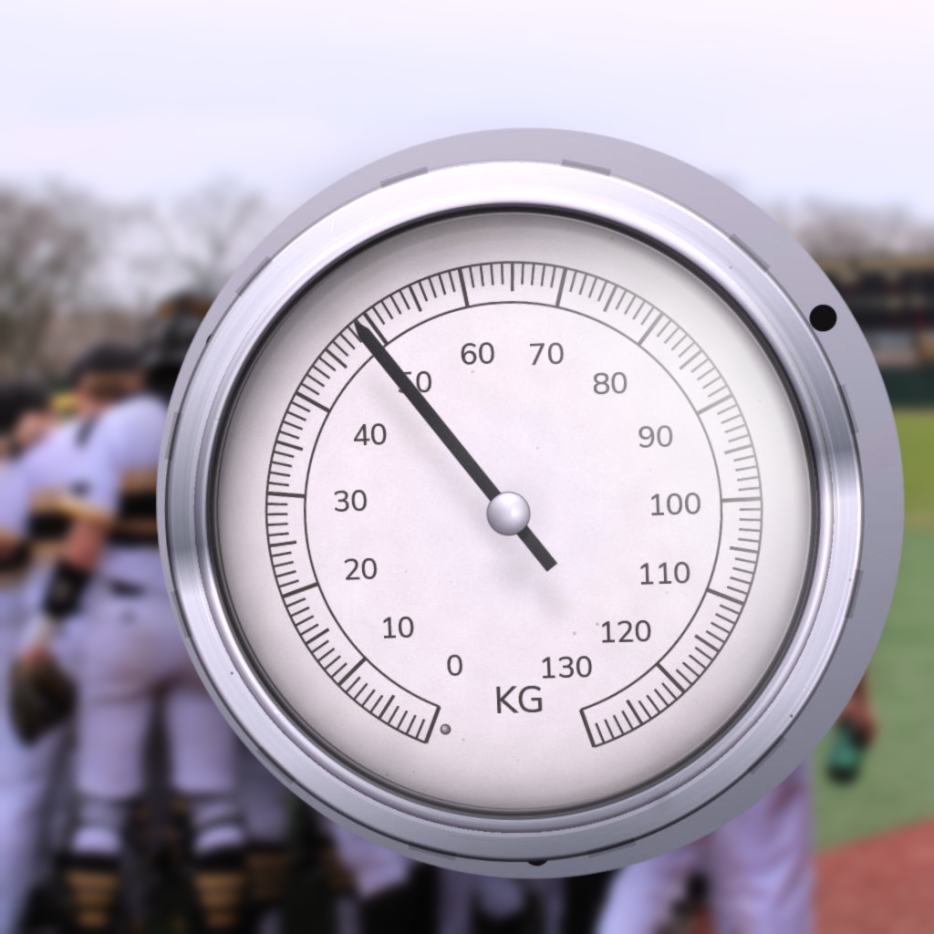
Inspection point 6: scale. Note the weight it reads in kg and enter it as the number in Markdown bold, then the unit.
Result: **49** kg
